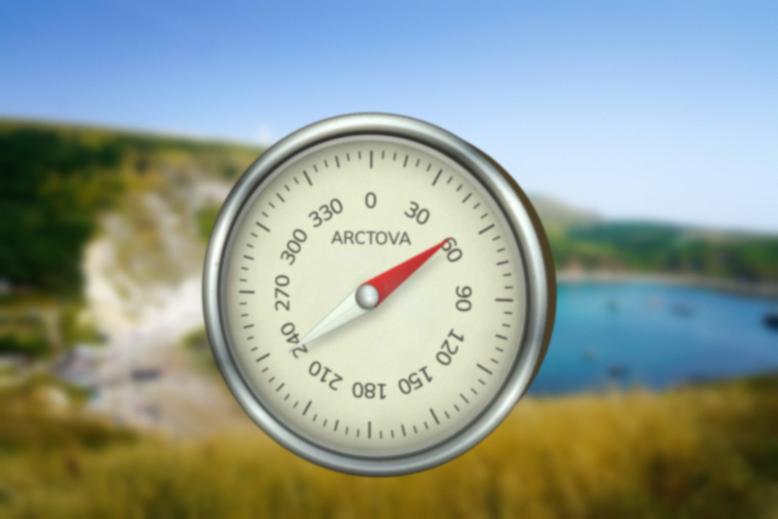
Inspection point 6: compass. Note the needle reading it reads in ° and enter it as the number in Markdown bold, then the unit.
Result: **55** °
